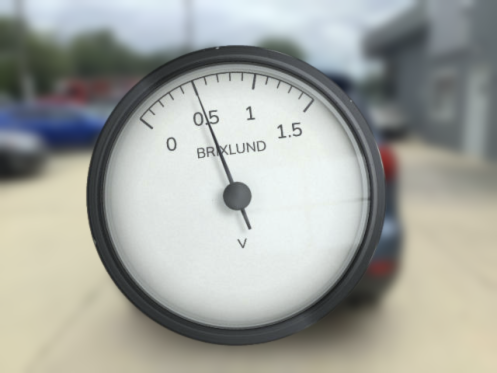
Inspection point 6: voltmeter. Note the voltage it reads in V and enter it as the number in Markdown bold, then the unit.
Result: **0.5** V
